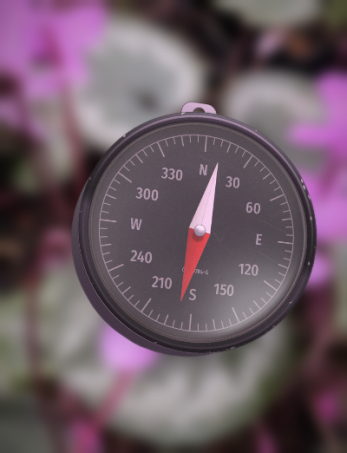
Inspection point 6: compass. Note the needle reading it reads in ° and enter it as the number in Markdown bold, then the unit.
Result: **190** °
